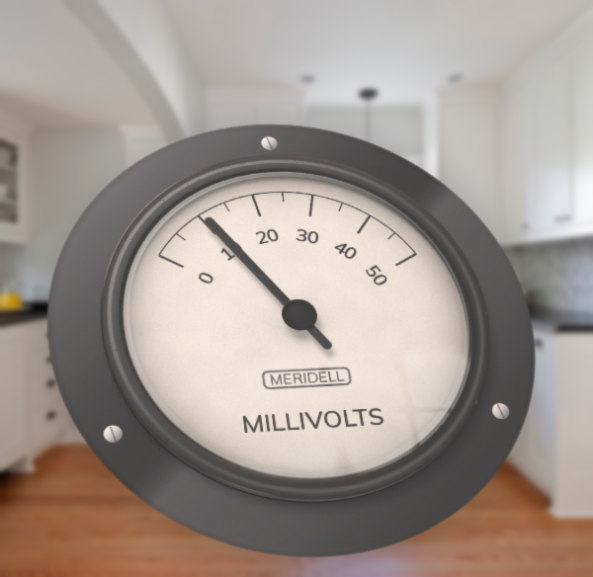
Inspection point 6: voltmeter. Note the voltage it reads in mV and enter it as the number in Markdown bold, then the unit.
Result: **10** mV
